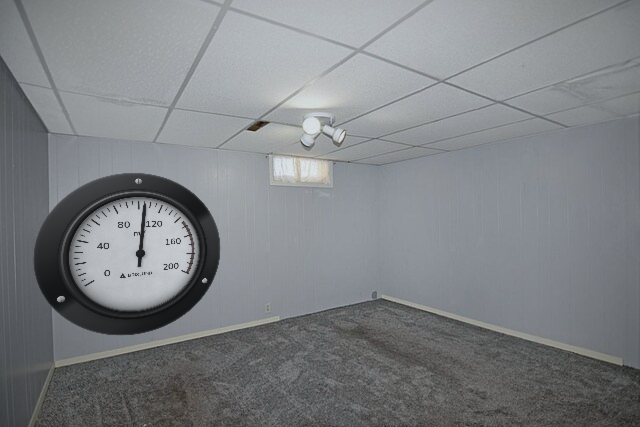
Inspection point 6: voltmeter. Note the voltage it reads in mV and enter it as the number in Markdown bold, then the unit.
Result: **105** mV
